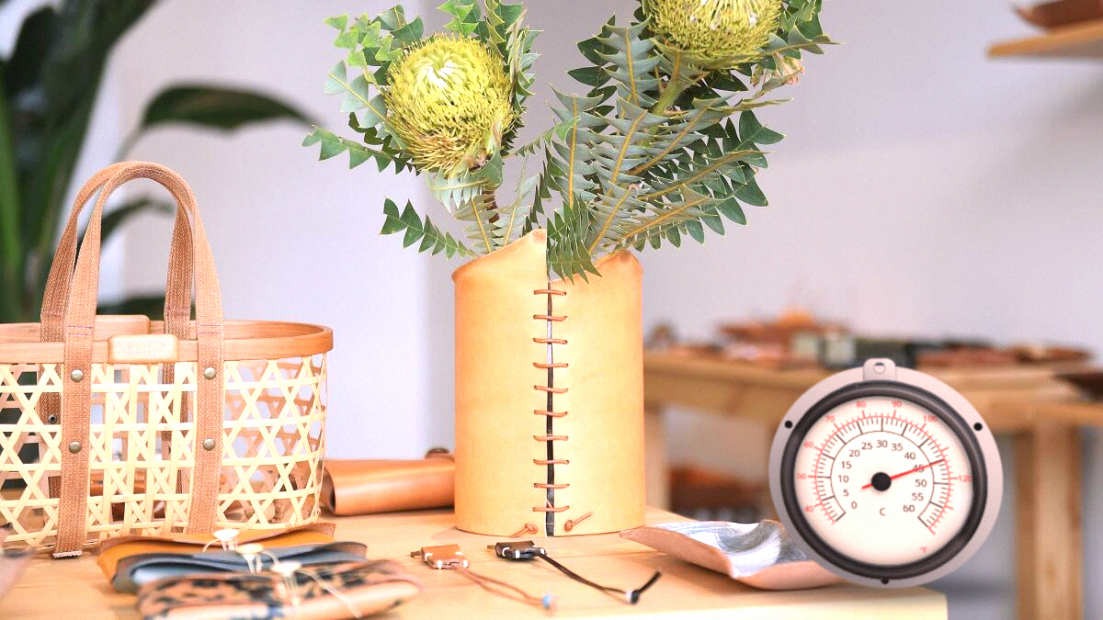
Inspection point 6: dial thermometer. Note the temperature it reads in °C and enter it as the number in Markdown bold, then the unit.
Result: **45** °C
